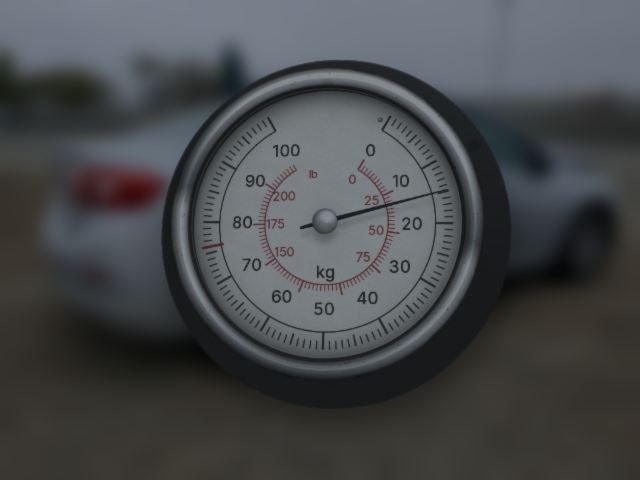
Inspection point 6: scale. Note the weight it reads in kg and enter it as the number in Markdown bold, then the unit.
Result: **15** kg
